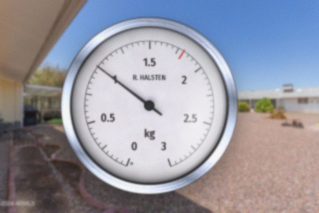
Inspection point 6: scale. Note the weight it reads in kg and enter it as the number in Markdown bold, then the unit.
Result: **1** kg
